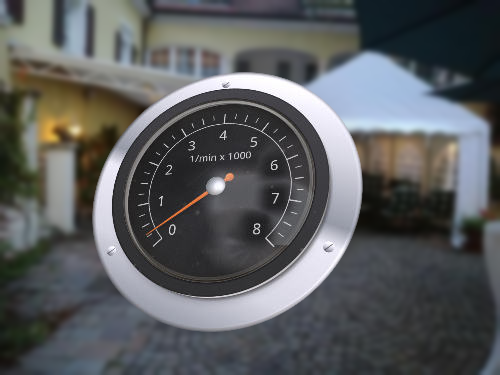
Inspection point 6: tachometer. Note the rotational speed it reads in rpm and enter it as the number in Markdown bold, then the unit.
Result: **250** rpm
